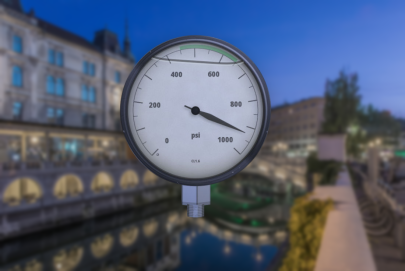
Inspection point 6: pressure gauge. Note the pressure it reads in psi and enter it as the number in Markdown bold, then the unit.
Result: **925** psi
